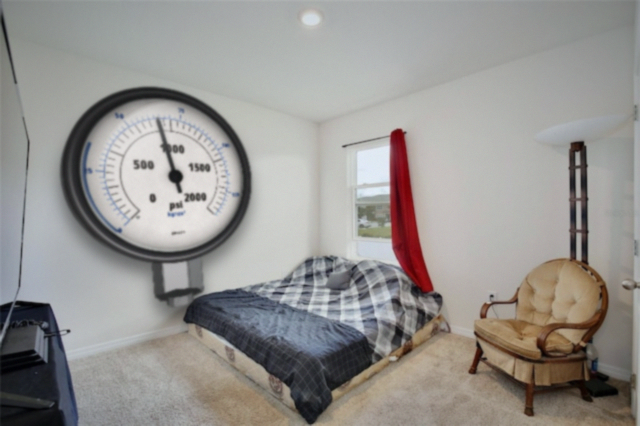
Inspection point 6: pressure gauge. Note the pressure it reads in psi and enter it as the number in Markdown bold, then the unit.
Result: **900** psi
